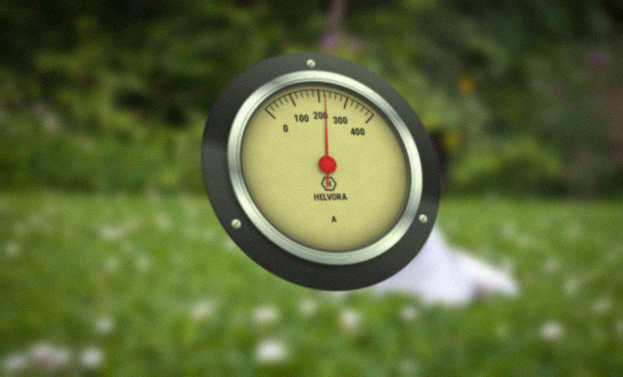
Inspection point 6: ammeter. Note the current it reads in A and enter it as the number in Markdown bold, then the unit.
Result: **220** A
